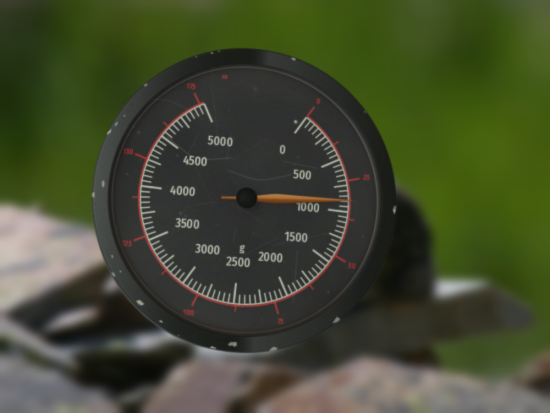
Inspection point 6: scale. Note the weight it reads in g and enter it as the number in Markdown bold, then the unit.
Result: **900** g
